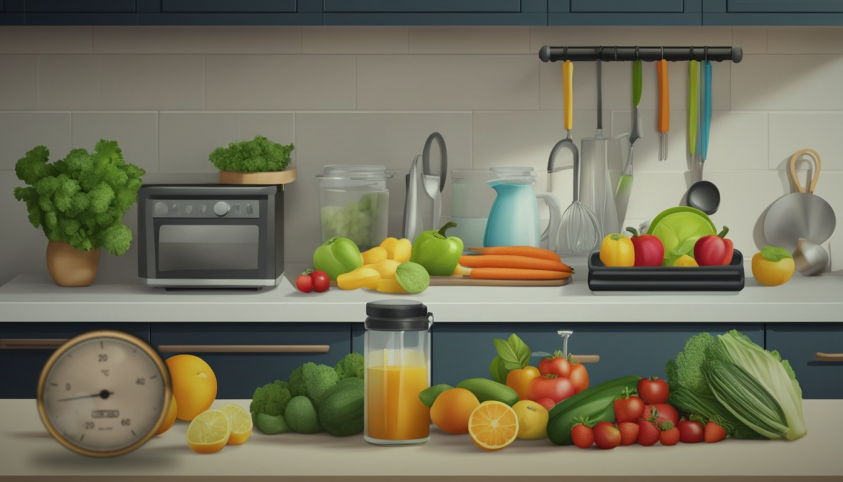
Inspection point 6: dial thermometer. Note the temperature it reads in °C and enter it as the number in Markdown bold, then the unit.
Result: **-5** °C
